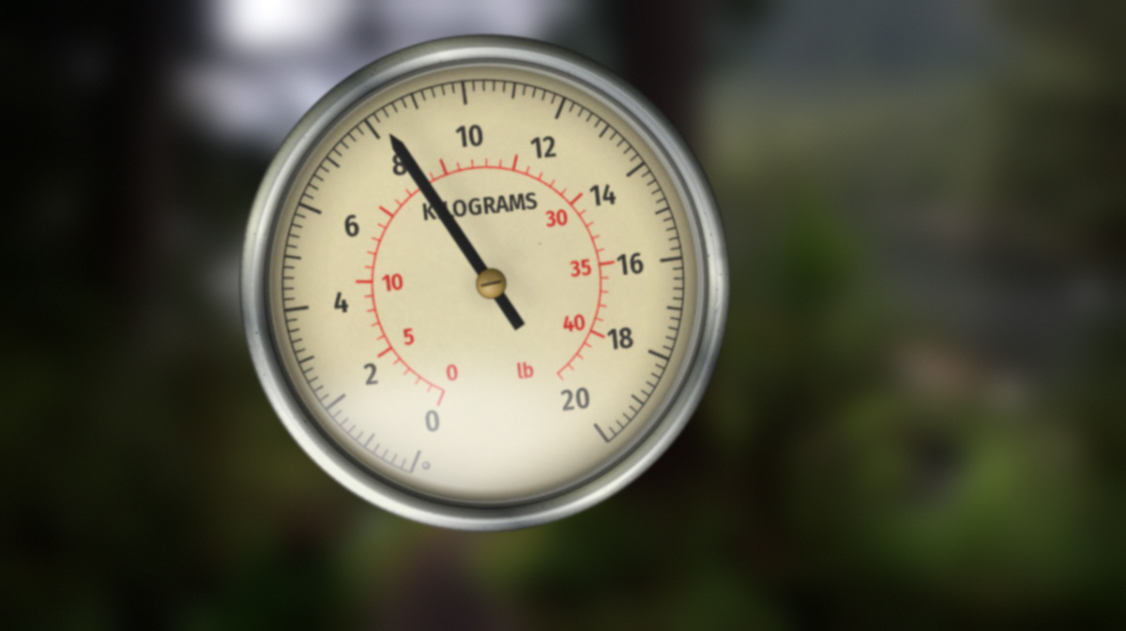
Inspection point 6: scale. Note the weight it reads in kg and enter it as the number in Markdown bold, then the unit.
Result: **8.2** kg
